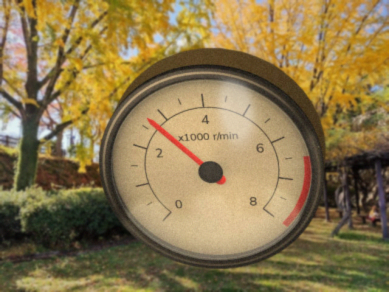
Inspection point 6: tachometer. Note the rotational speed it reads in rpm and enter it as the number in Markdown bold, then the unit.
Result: **2750** rpm
